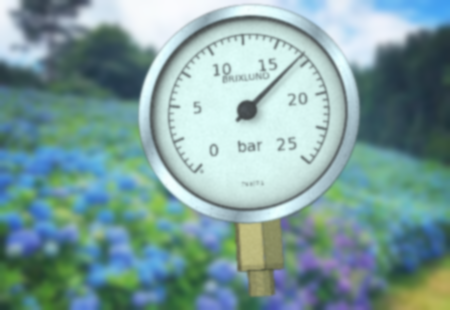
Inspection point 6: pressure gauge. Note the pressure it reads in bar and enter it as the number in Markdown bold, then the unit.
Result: **17** bar
